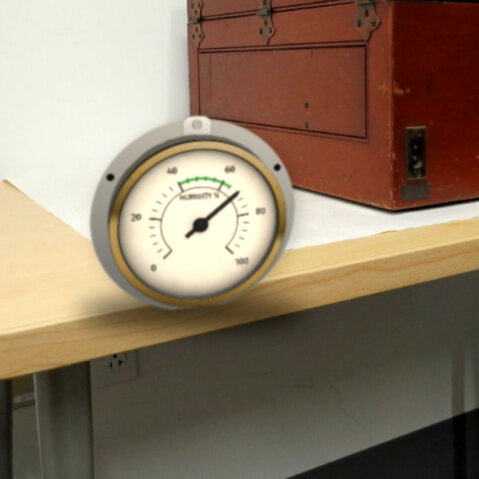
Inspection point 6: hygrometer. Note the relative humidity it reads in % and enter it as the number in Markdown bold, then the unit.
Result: **68** %
